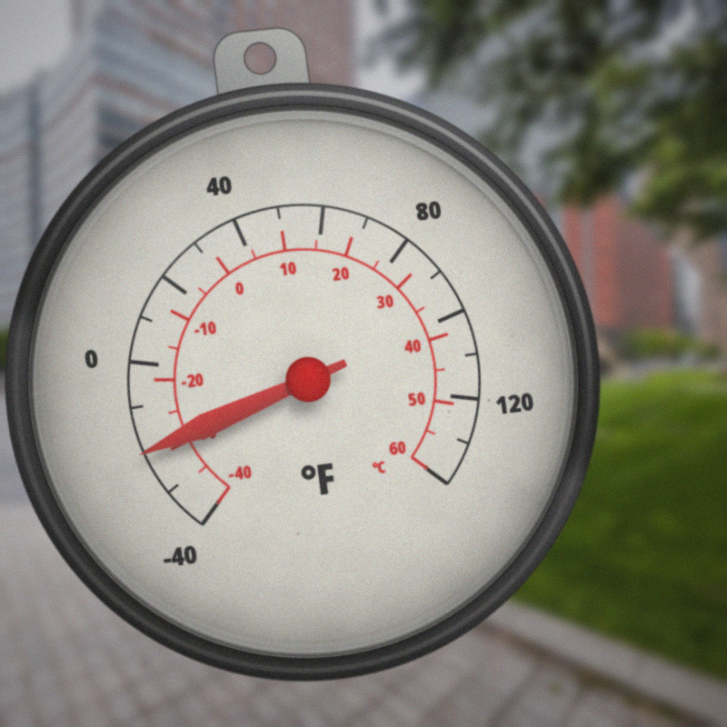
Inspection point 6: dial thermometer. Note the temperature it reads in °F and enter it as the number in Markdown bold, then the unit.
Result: **-20** °F
